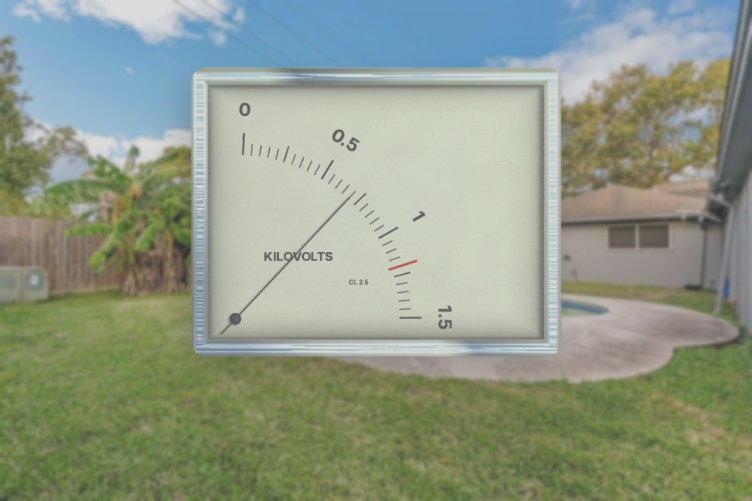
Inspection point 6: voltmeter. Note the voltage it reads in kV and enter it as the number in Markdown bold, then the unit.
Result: **0.7** kV
